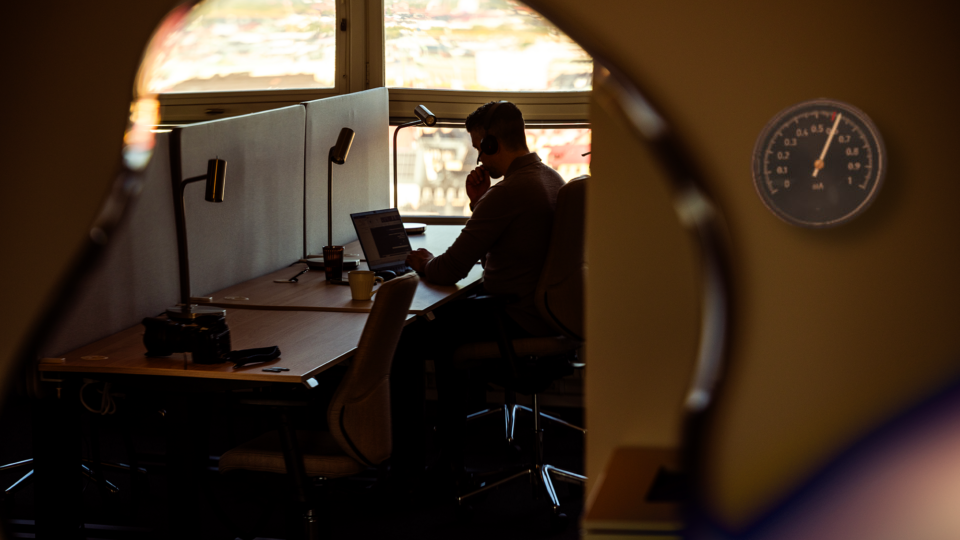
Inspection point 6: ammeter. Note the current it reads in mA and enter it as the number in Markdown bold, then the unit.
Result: **0.6** mA
